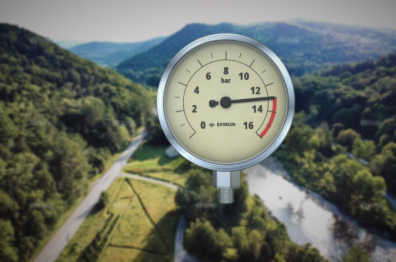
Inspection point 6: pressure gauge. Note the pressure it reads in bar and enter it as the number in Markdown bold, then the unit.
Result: **13** bar
